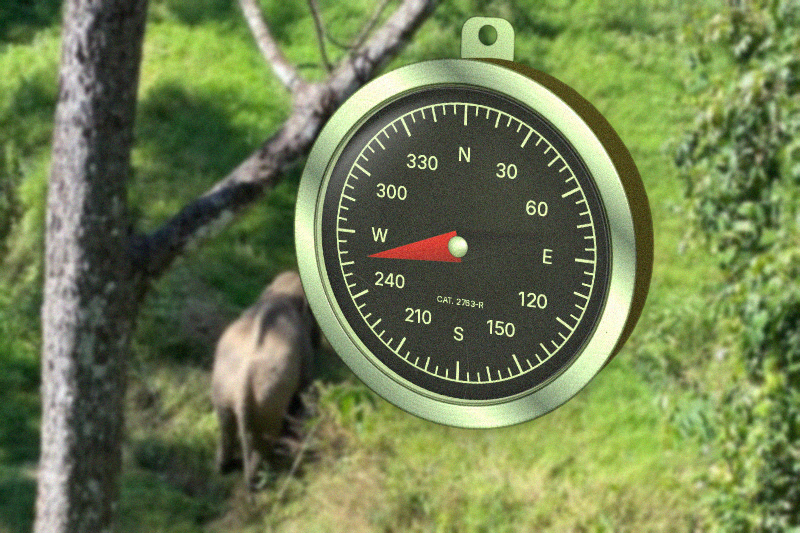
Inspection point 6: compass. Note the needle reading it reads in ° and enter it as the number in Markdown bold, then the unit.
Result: **257.5** °
